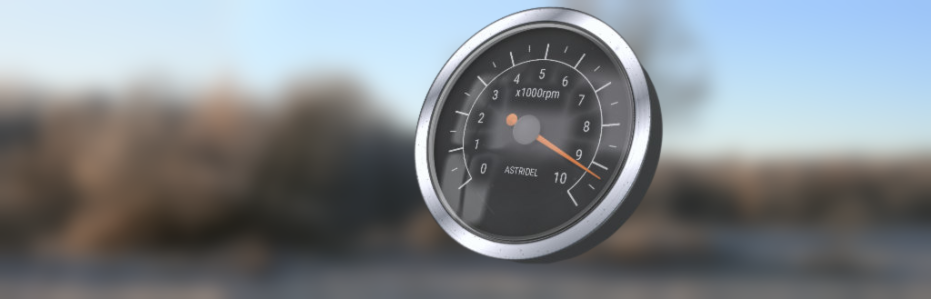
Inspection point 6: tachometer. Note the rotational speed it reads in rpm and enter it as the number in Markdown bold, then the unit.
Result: **9250** rpm
